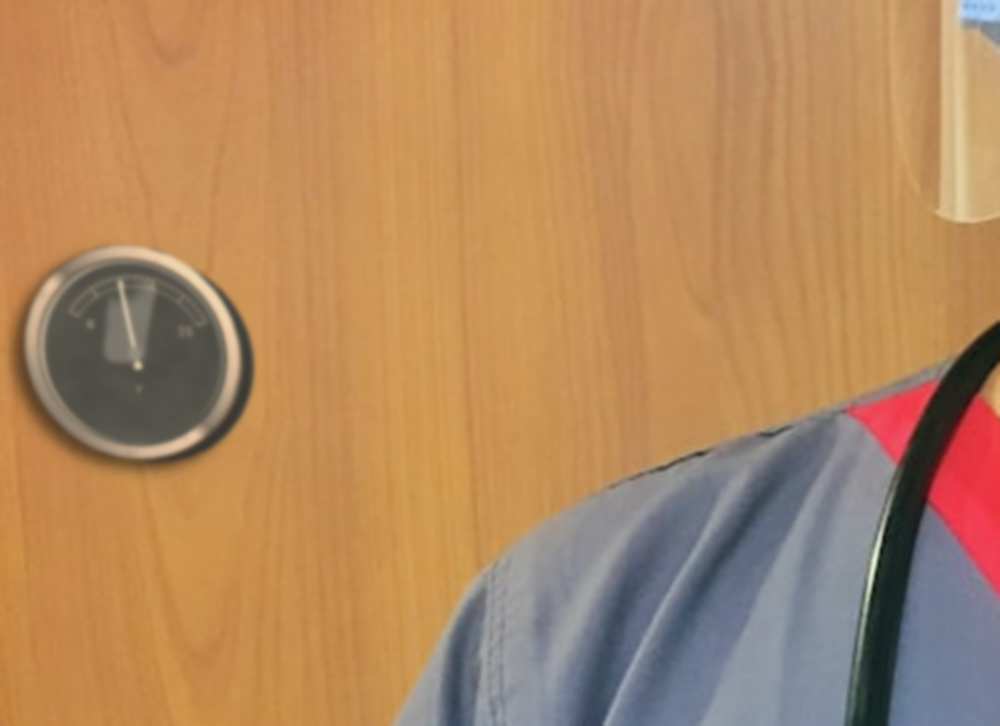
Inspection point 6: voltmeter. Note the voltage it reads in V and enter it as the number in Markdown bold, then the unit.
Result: **10** V
